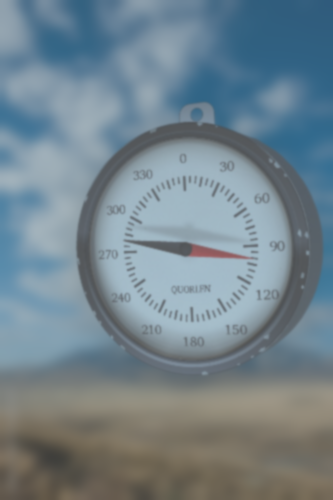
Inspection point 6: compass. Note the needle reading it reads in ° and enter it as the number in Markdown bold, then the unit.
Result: **100** °
